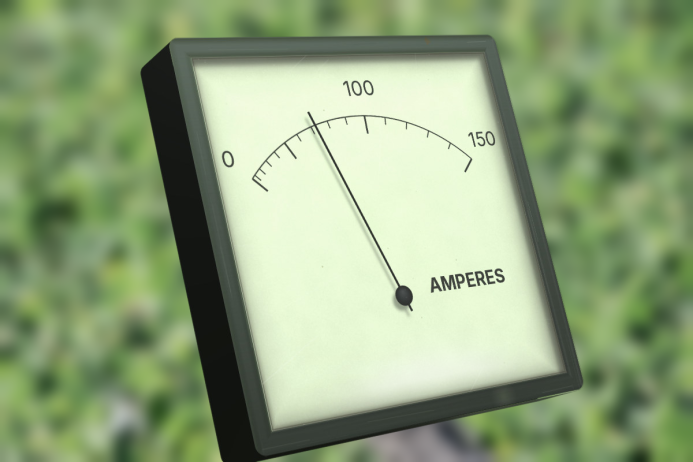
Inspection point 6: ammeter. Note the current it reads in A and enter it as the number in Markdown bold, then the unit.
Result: **70** A
